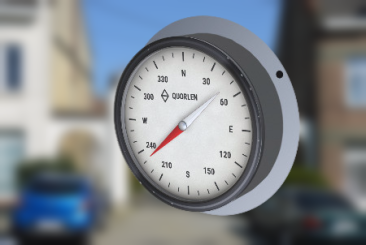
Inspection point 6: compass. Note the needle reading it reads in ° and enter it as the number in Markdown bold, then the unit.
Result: **230** °
